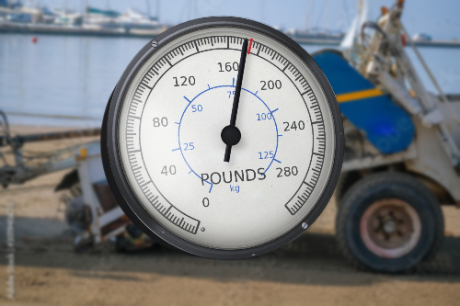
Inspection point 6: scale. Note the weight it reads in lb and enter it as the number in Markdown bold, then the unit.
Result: **170** lb
